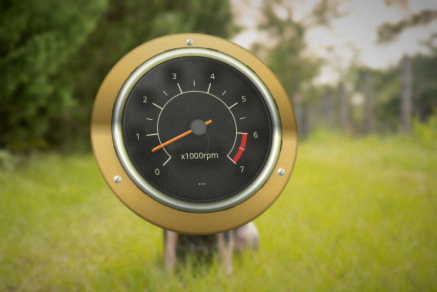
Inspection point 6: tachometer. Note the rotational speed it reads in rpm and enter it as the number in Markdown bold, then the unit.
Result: **500** rpm
